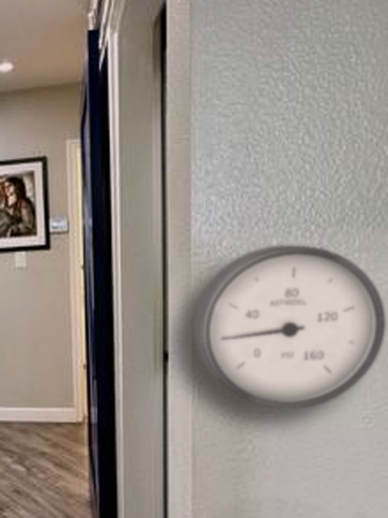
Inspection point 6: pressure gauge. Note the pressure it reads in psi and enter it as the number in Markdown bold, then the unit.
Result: **20** psi
